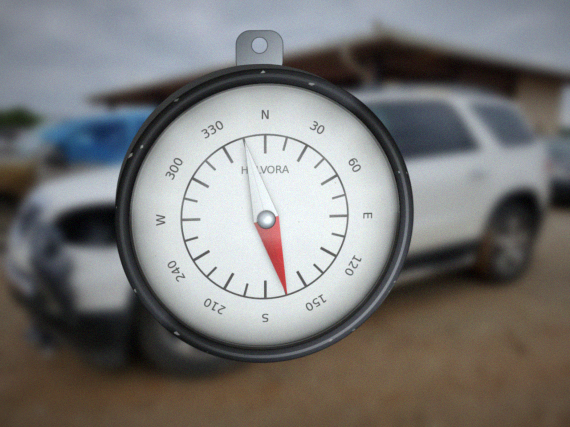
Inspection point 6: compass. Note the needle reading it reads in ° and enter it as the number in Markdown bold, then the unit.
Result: **165** °
